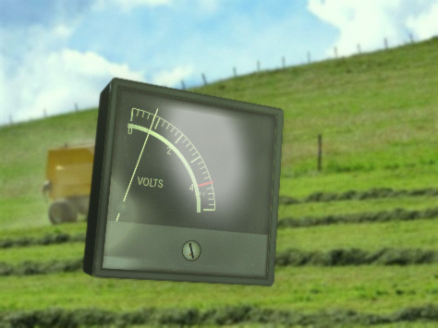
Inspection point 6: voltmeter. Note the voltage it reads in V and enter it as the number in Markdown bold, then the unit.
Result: **0.8** V
